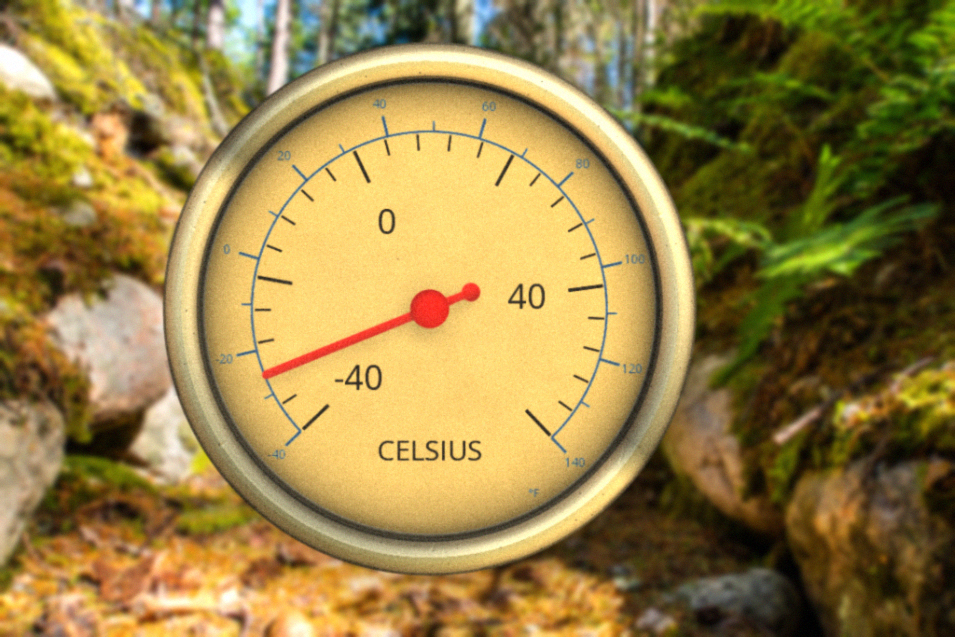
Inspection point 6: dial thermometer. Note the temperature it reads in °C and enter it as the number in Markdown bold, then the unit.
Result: **-32** °C
